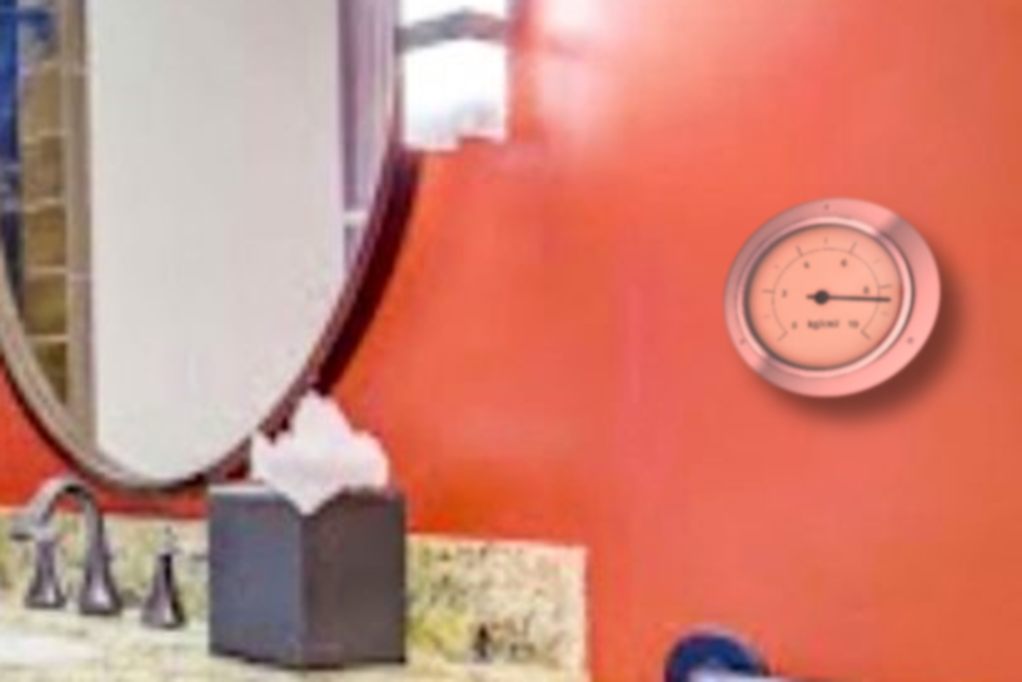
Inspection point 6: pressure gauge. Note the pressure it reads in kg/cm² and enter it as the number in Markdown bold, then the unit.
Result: **8.5** kg/cm²
